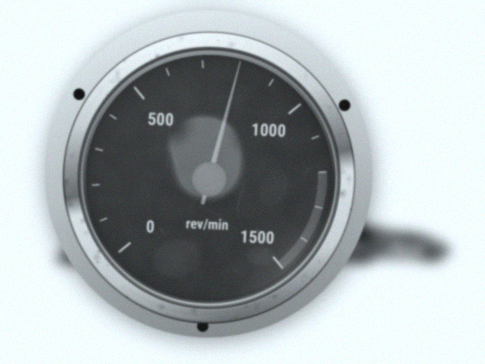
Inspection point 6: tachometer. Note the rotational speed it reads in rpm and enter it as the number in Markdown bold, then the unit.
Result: **800** rpm
